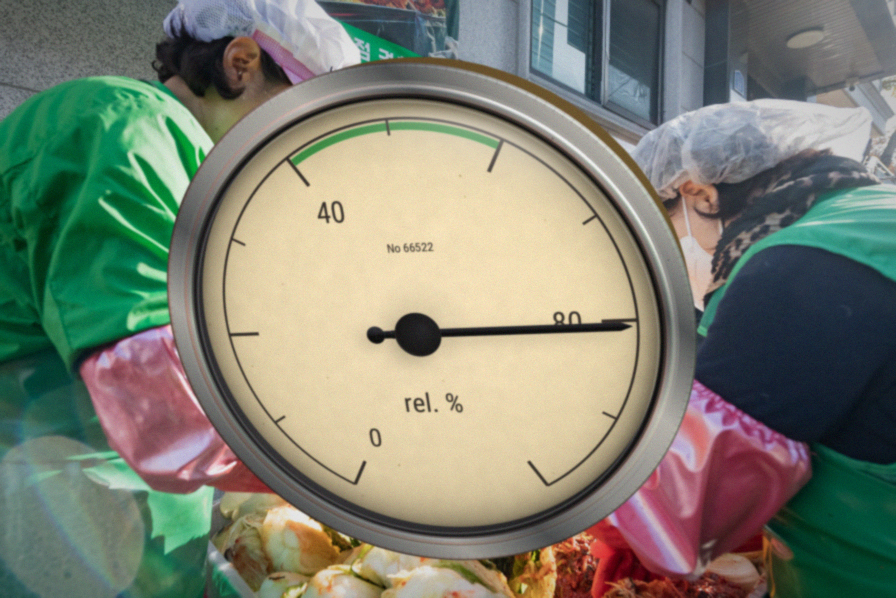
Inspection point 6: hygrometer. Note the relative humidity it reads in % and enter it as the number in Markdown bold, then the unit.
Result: **80** %
